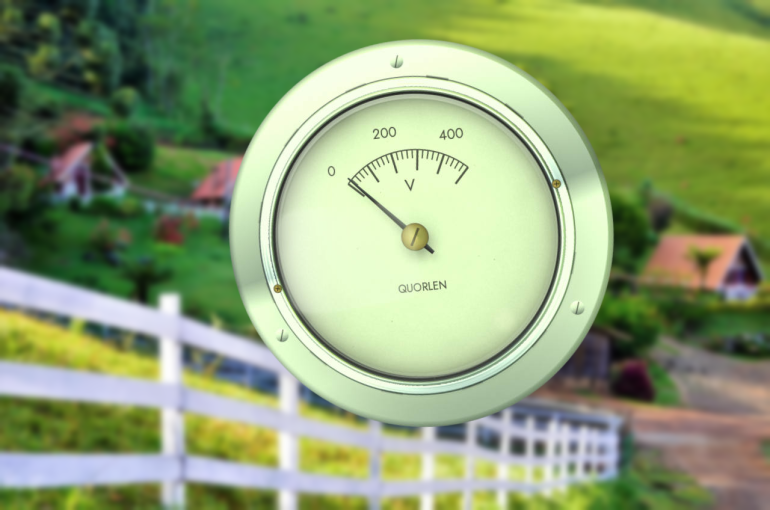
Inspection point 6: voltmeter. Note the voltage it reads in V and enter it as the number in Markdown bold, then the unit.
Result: **20** V
